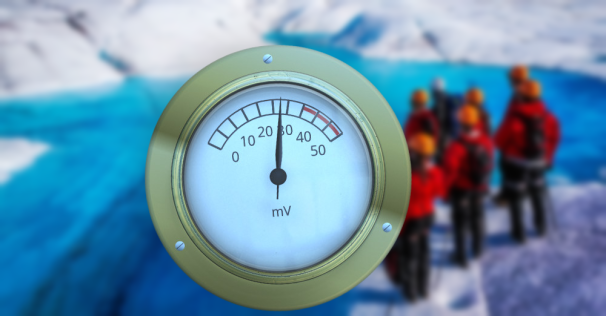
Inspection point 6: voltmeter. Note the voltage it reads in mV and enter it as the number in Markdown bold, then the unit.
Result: **27.5** mV
